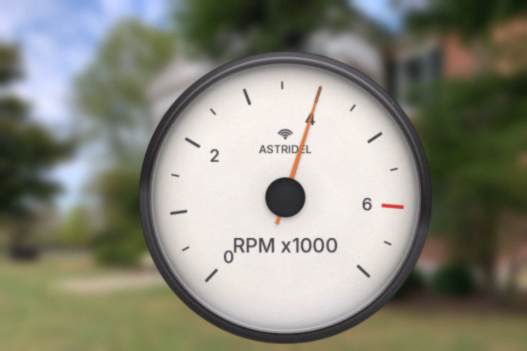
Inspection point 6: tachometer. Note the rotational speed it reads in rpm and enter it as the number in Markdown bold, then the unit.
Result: **4000** rpm
